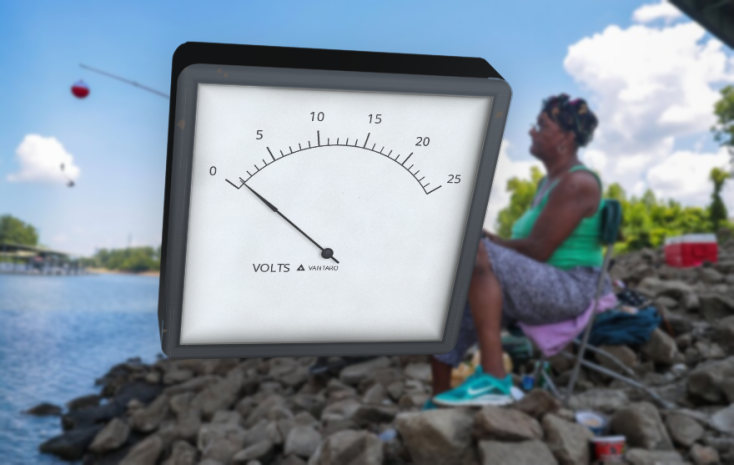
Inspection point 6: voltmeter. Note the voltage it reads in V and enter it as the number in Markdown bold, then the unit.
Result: **1** V
